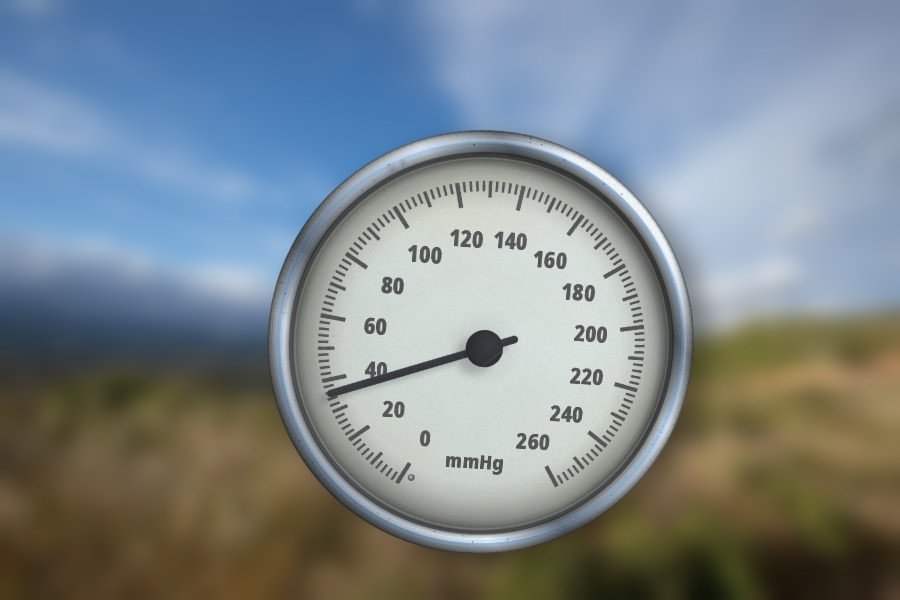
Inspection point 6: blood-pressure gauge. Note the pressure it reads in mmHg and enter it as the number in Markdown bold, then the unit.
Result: **36** mmHg
